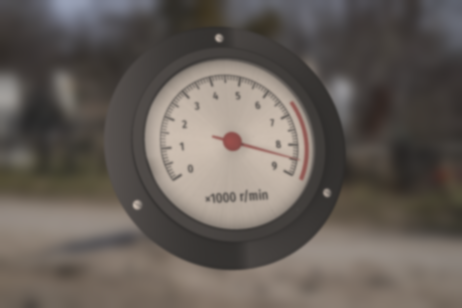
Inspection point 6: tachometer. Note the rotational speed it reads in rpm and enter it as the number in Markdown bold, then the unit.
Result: **8500** rpm
